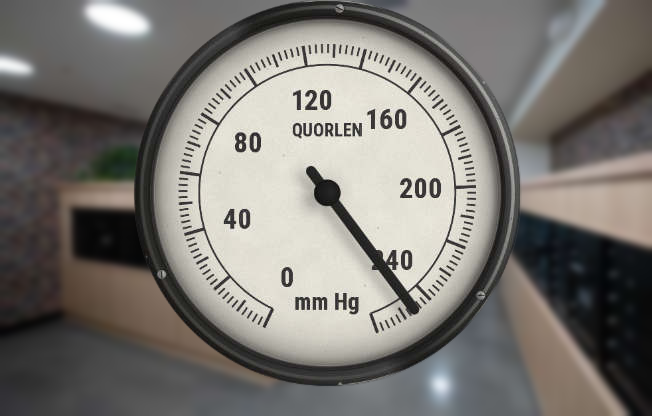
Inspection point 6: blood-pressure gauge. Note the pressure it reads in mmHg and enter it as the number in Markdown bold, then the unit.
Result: **246** mmHg
